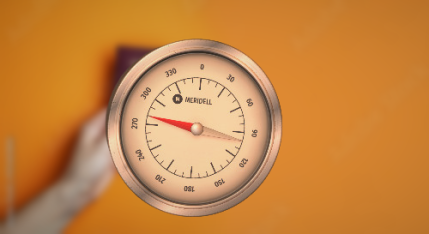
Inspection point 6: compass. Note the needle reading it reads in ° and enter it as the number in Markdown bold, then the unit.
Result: **280** °
